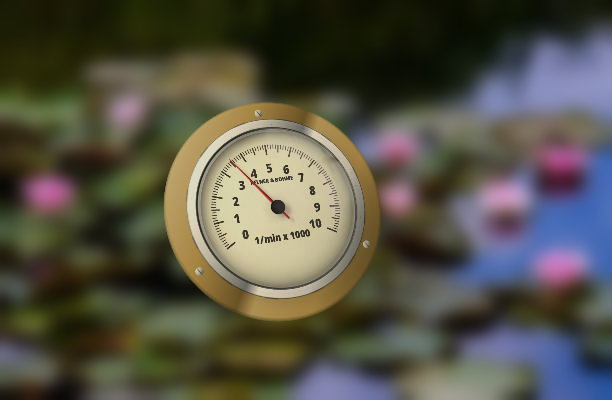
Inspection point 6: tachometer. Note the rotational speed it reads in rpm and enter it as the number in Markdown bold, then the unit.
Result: **3500** rpm
